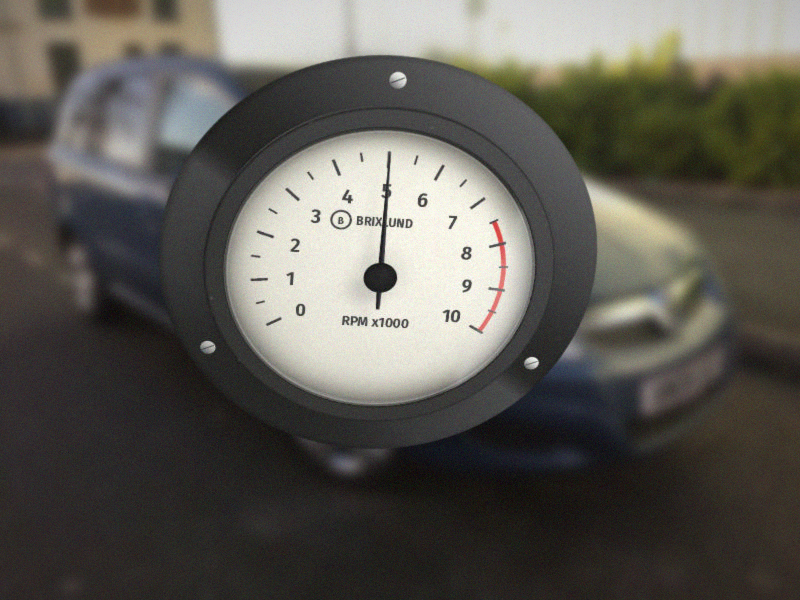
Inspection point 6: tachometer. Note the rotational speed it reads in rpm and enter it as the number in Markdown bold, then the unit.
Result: **5000** rpm
